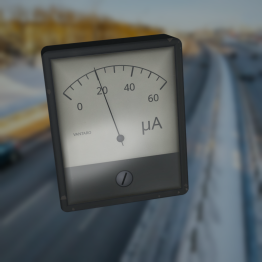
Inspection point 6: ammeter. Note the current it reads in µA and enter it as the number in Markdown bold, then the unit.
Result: **20** µA
